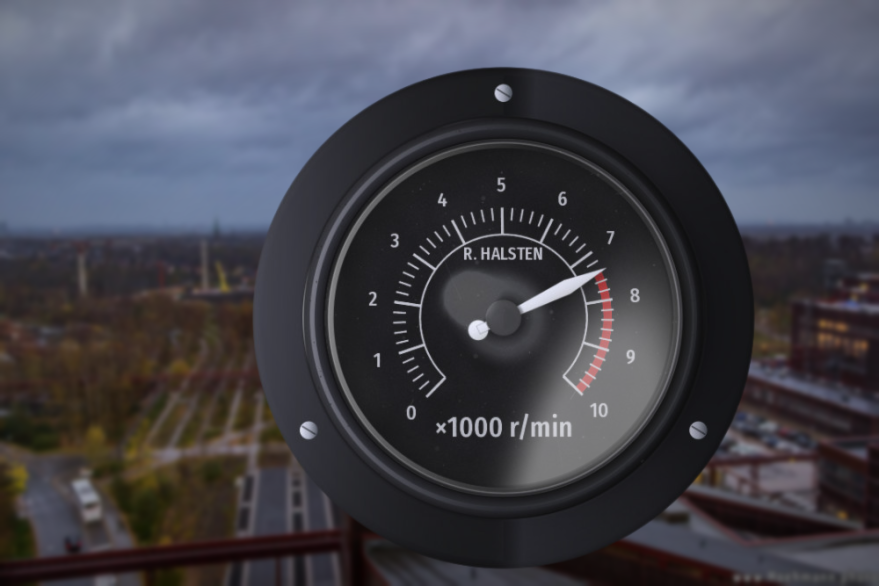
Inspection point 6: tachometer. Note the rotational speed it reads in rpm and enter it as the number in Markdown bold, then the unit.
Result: **7400** rpm
